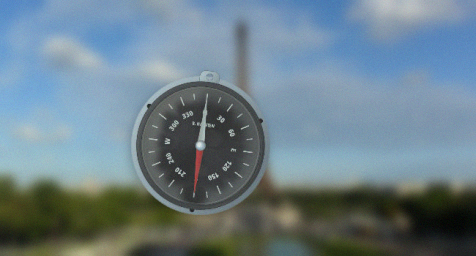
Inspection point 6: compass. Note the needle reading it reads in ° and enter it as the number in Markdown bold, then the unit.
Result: **180** °
